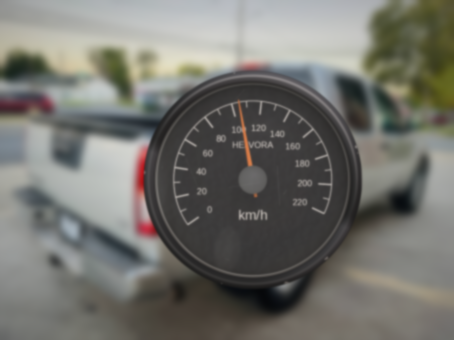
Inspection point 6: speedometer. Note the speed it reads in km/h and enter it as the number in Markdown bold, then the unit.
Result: **105** km/h
